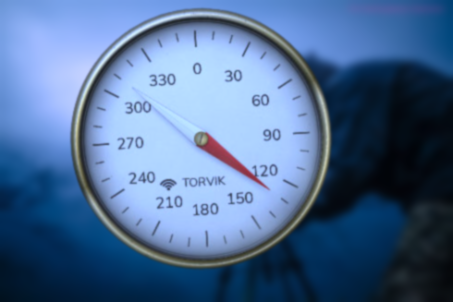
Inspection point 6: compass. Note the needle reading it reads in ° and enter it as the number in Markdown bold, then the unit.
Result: **130** °
